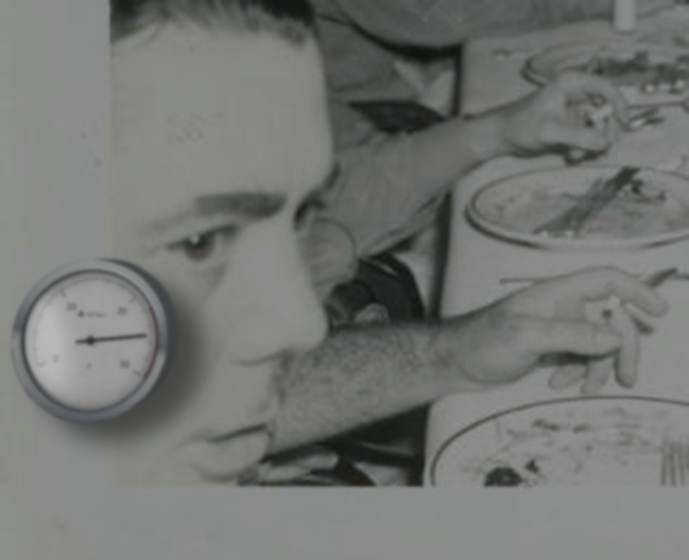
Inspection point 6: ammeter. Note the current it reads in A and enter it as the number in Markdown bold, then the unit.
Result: **25** A
